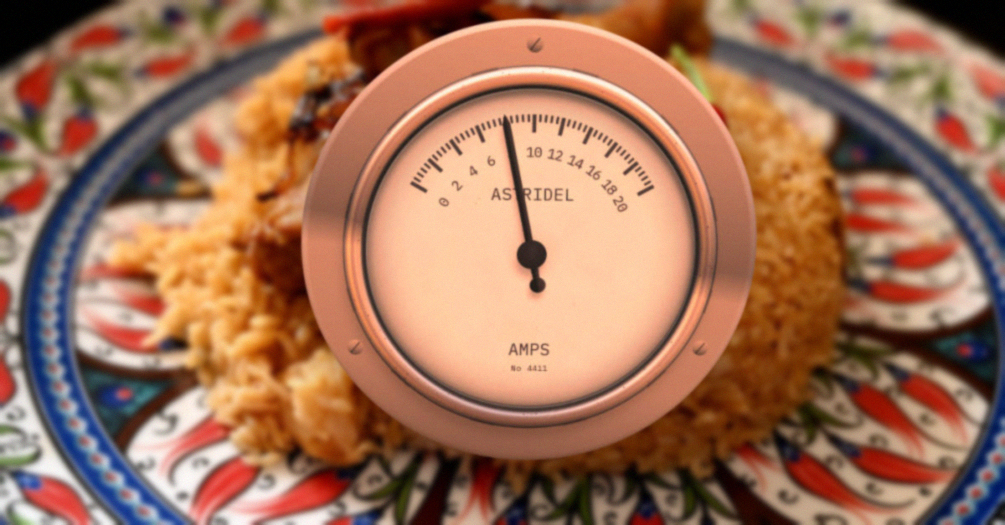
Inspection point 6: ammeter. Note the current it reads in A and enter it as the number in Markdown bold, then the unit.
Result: **8** A
